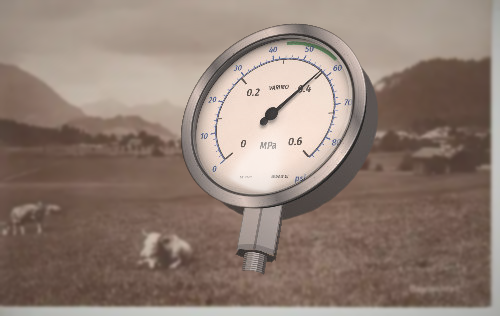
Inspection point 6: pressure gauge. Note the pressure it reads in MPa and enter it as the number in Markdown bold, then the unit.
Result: **0.4** MPa
